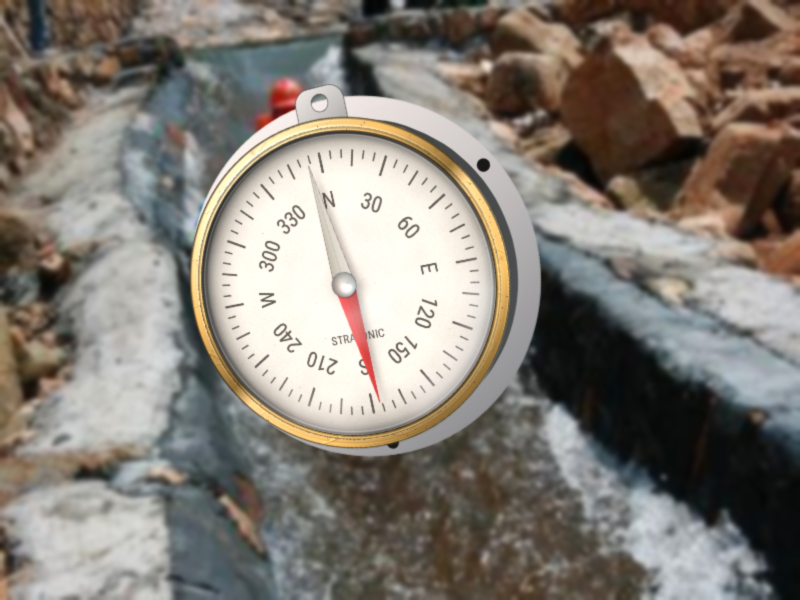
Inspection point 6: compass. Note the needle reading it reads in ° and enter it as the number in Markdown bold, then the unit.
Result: **175** °
